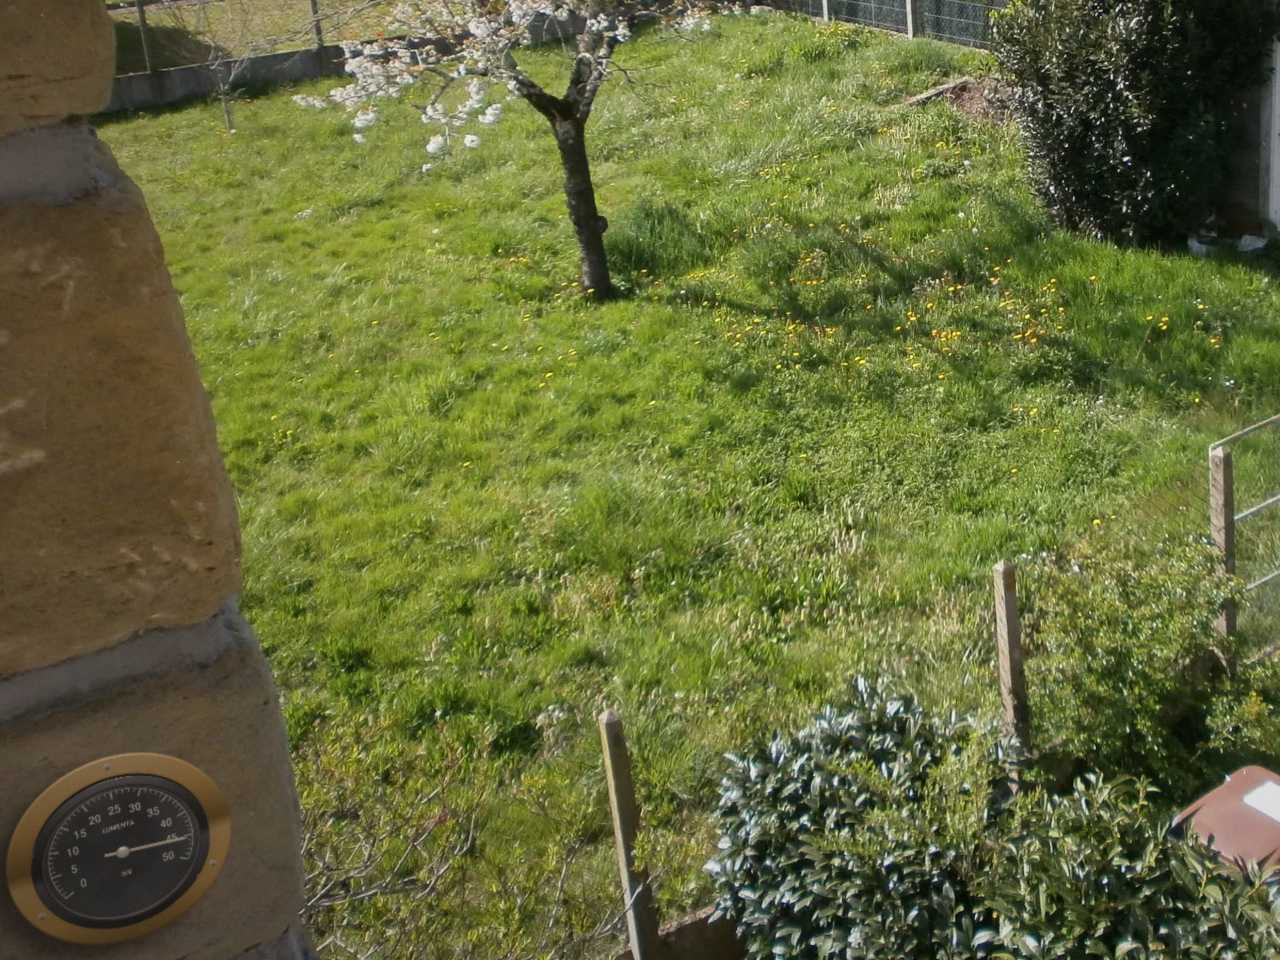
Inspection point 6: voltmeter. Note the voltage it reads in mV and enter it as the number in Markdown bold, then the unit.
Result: **45** mV
